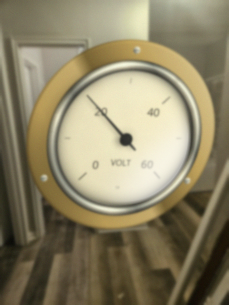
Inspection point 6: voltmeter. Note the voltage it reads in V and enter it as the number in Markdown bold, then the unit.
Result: **20** V
